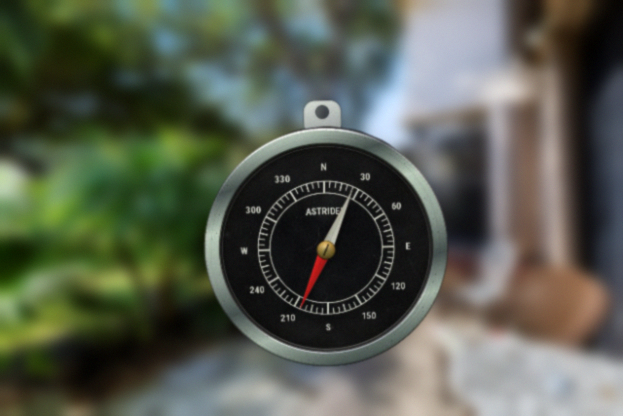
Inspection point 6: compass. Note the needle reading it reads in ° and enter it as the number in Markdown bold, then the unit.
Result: **205** °
